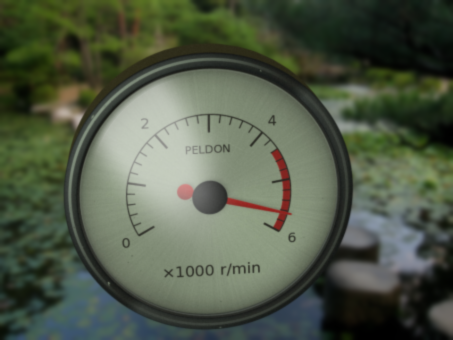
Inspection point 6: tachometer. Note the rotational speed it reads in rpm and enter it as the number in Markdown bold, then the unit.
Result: **5600** rpm
